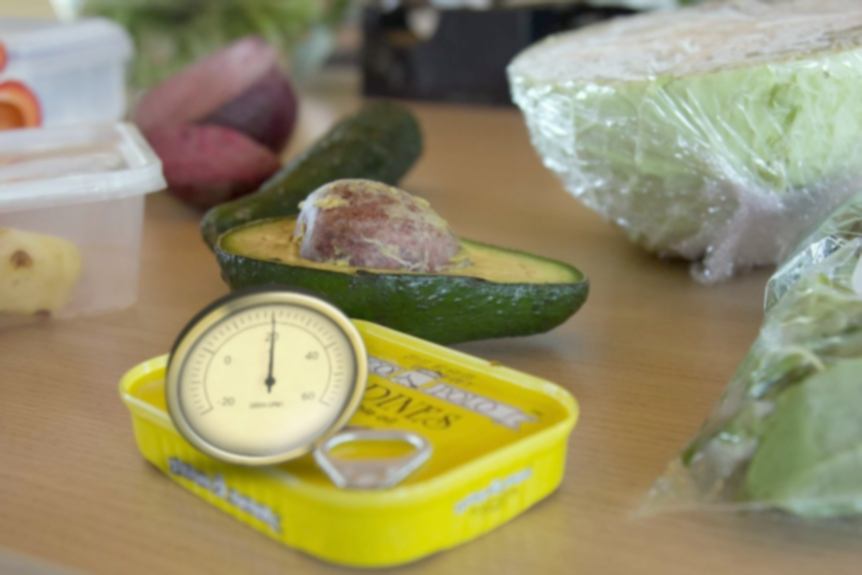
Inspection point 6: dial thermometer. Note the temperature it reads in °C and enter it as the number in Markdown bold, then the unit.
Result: **20** °C
